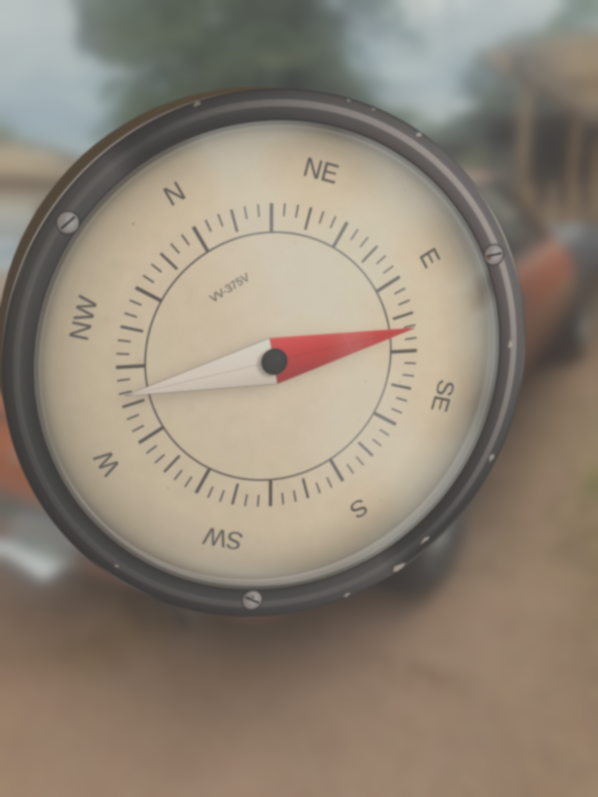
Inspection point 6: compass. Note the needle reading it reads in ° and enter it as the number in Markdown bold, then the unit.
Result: **110** °
